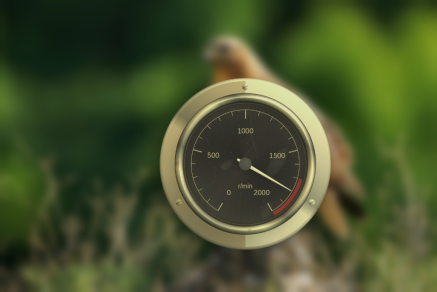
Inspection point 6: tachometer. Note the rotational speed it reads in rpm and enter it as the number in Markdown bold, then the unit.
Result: **1800** rpm
